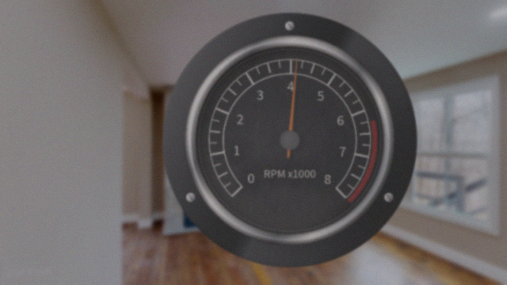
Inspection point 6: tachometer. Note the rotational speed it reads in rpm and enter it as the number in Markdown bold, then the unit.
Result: **4125** rpm
